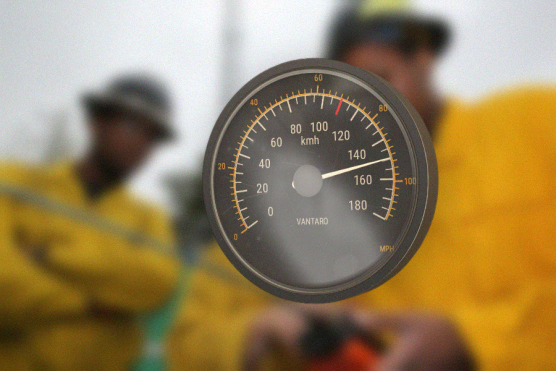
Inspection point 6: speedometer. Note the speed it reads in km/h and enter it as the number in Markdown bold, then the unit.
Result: **150** km/h
